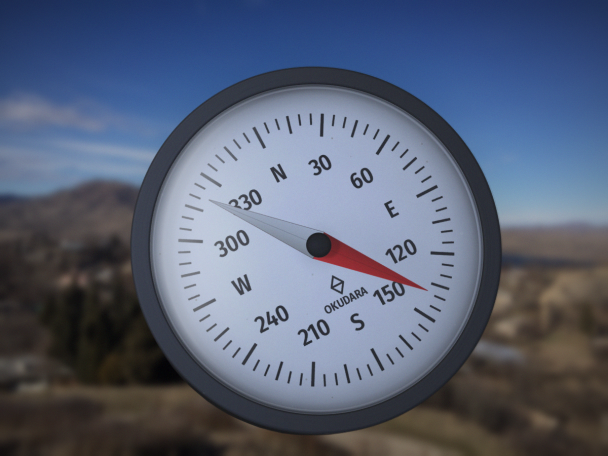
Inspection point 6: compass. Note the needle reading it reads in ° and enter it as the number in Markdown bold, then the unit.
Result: **140** °
